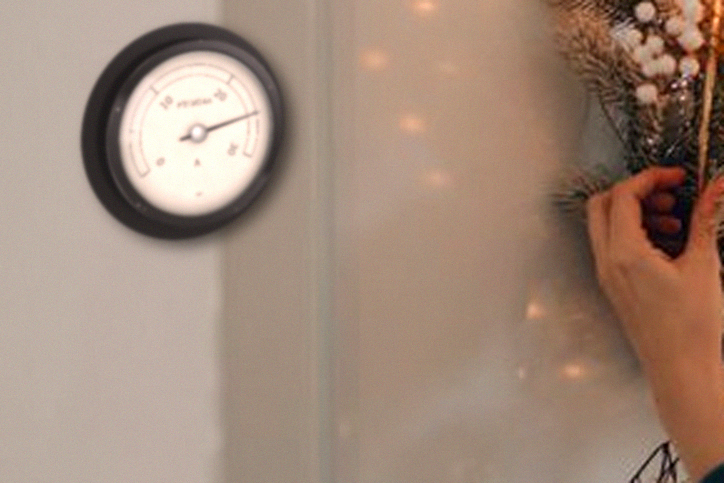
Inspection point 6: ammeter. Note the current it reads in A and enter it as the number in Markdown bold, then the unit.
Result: **25** A
